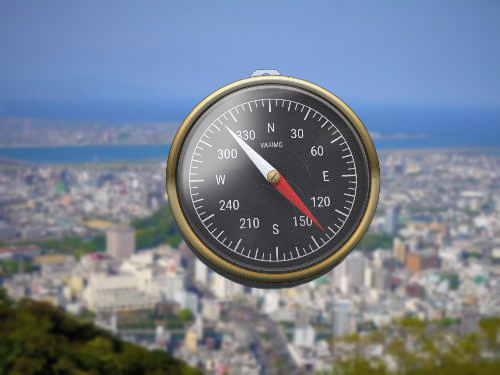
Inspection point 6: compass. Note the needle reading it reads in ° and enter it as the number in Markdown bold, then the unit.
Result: **140** °
